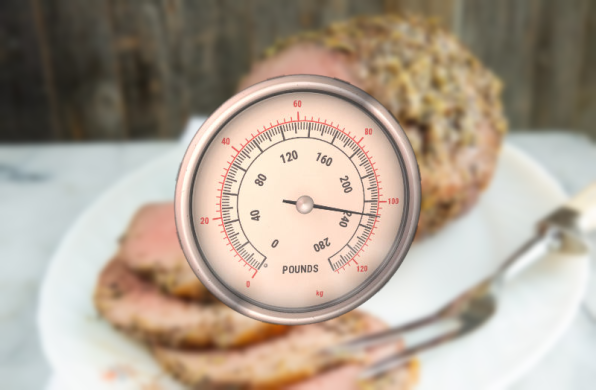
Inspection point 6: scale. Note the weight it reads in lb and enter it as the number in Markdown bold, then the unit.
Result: **230** lb
